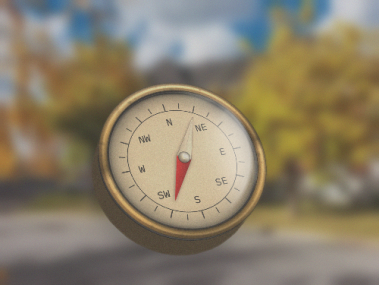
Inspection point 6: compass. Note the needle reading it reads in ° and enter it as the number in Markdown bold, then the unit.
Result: **210** °
